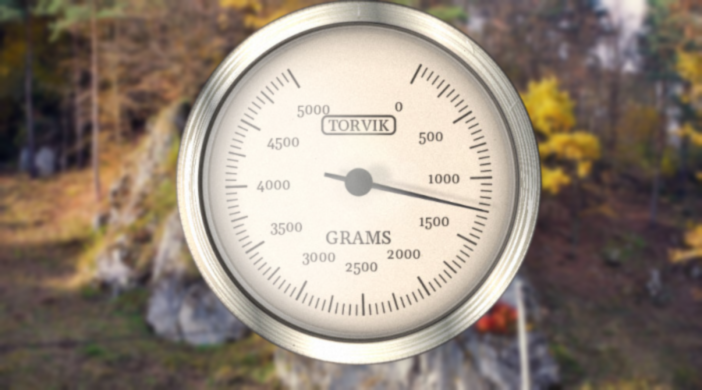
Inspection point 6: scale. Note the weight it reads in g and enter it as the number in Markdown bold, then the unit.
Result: **1250** g
